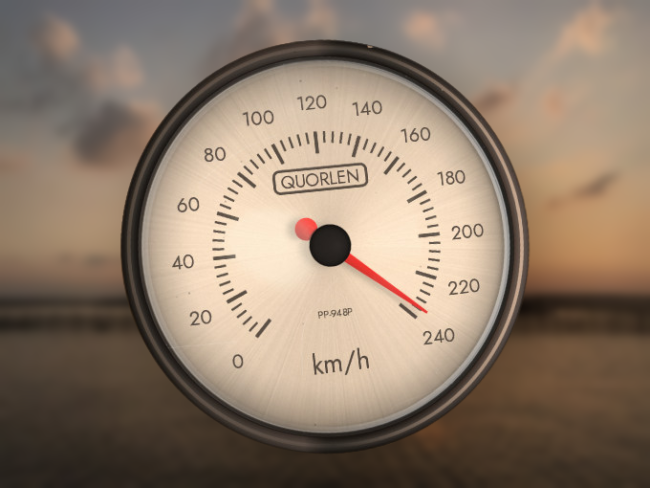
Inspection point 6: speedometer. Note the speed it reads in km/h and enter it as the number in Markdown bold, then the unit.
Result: **236** km/h
